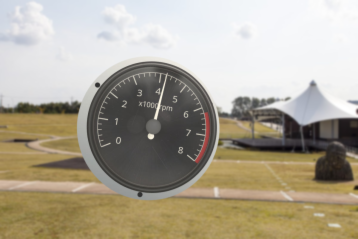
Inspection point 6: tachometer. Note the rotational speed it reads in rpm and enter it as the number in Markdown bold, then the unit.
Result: **4200** rpm
